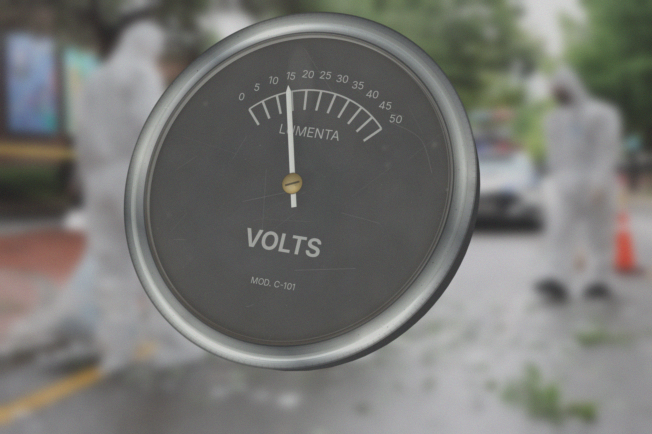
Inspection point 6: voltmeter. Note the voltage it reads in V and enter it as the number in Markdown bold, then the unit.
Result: **15** V
